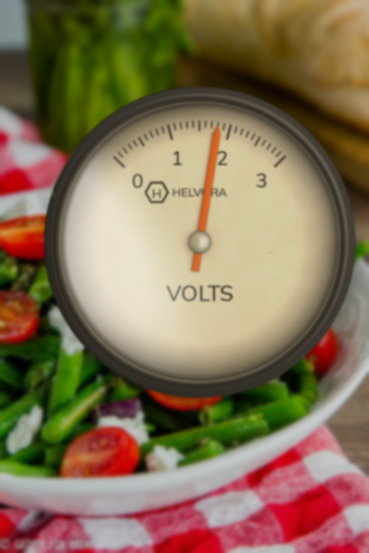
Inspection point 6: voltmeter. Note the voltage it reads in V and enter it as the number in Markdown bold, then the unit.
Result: **1.8** V
